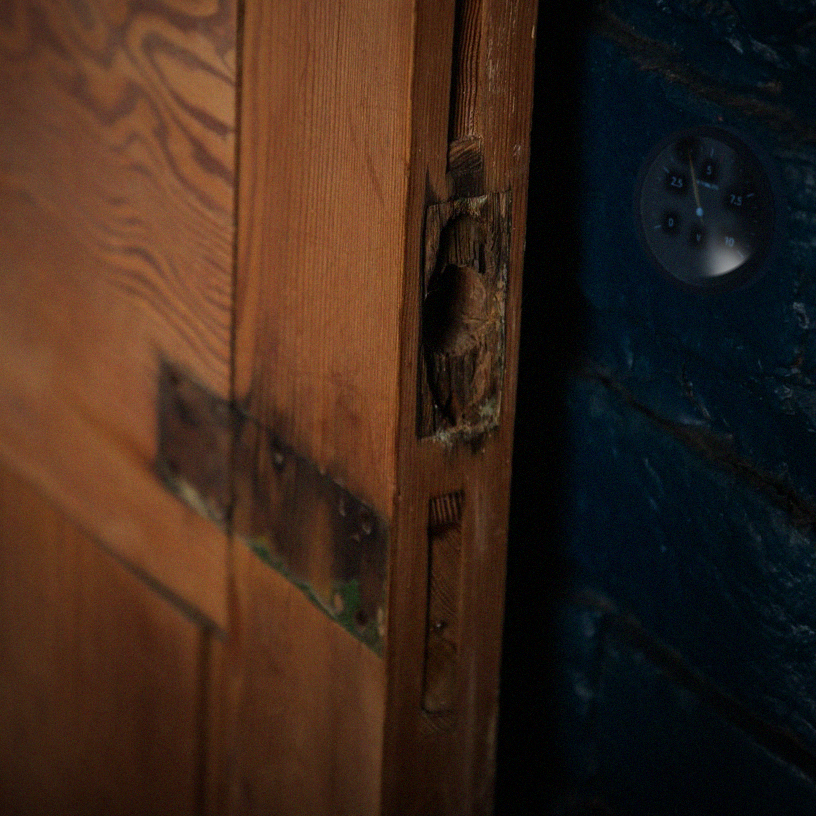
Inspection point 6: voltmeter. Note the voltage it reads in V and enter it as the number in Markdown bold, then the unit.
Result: **4** V
